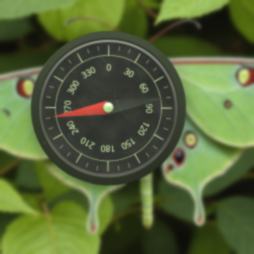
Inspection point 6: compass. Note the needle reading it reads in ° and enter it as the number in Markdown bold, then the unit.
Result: **260** °
